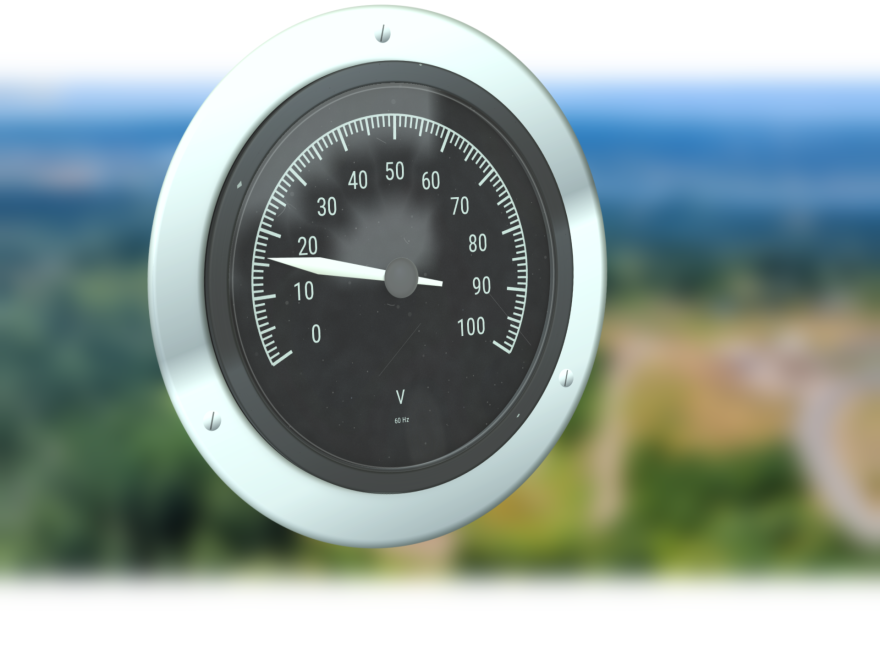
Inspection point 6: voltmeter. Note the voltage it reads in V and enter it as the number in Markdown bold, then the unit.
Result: **16** V
